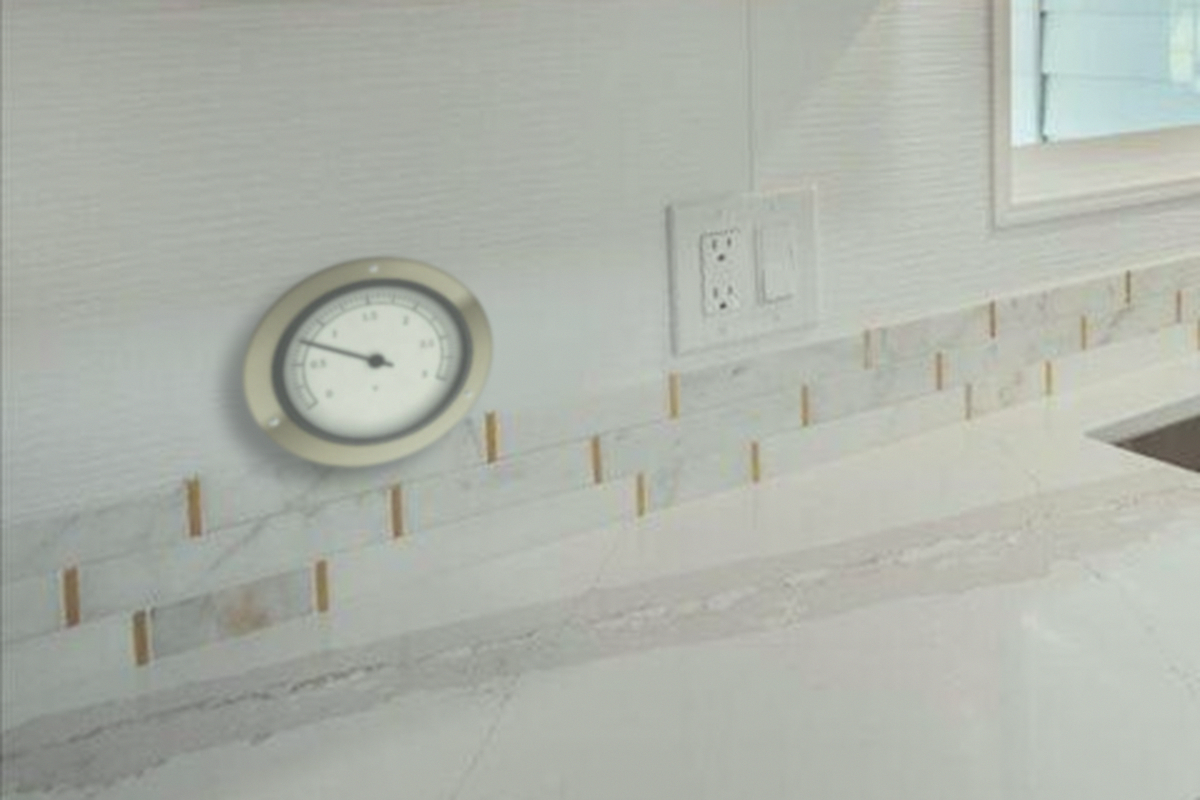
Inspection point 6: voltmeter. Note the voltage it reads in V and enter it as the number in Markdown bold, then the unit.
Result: **0.75** V
